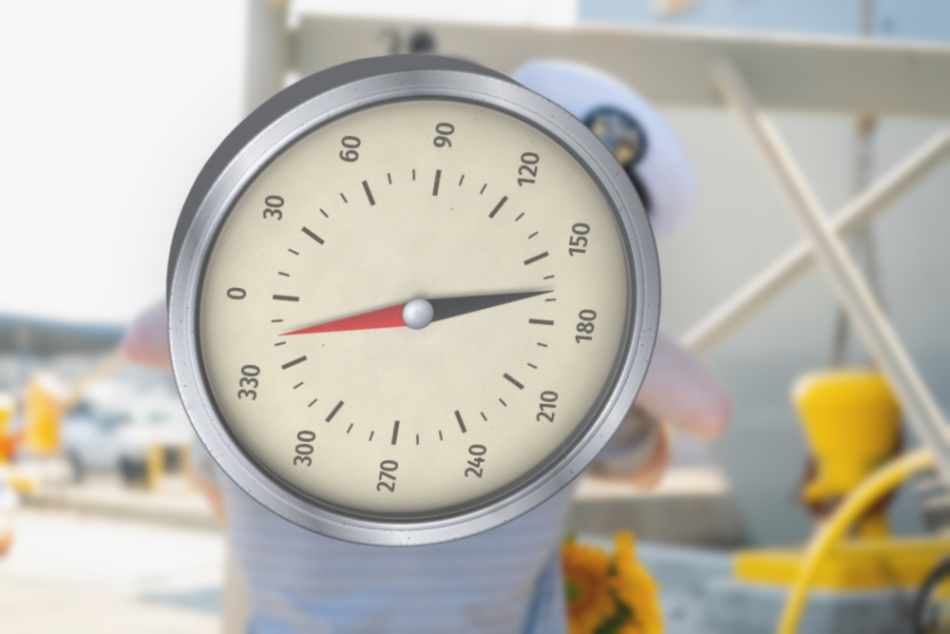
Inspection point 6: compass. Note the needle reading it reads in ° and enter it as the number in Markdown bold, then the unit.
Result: **345** °
